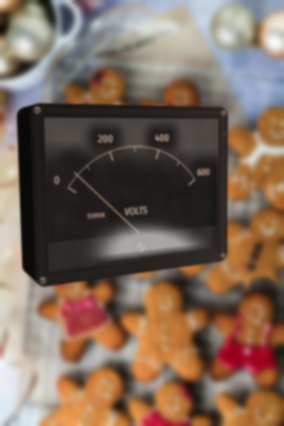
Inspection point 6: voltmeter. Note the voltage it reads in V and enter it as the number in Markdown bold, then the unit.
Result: **50** V
